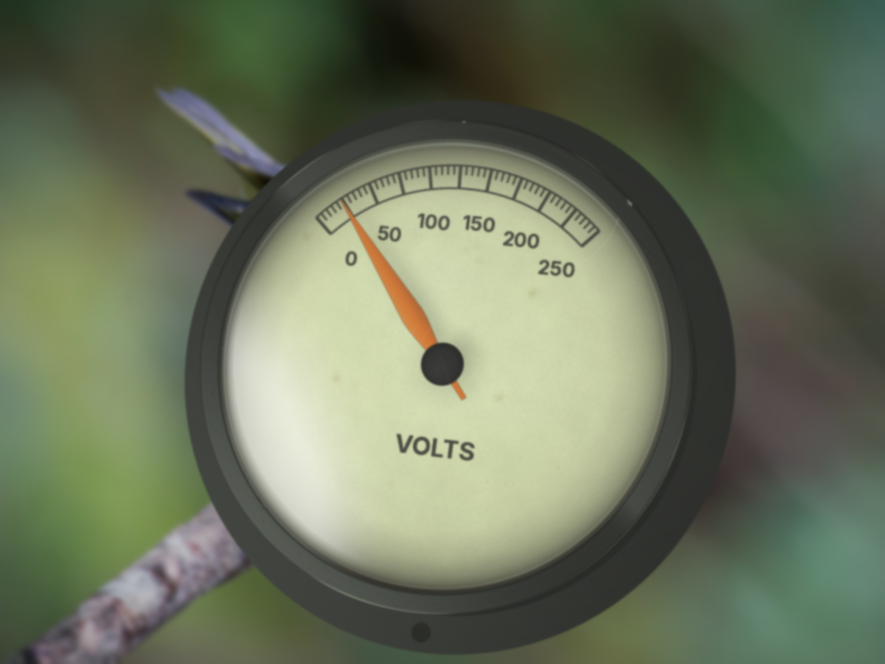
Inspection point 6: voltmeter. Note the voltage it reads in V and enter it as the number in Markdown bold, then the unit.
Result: **25** V
